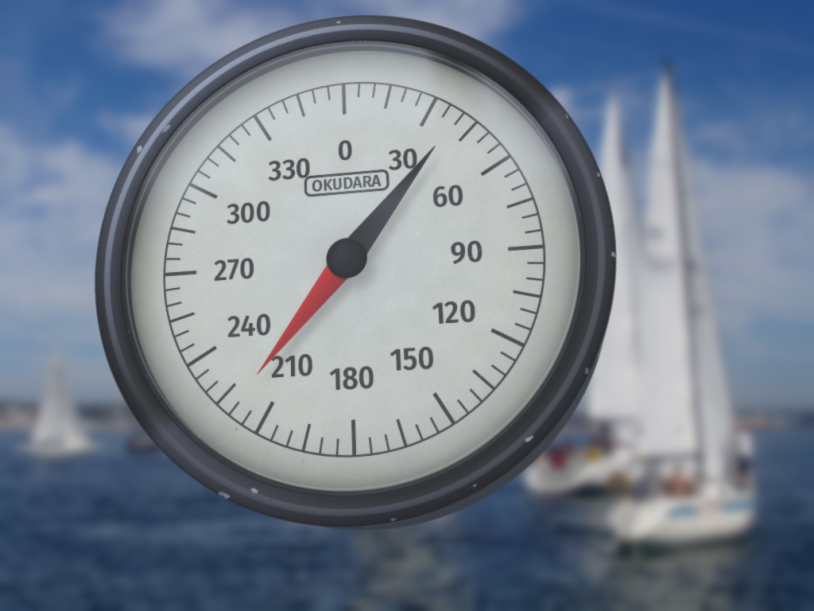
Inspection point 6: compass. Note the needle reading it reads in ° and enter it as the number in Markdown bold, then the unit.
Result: **220** °
